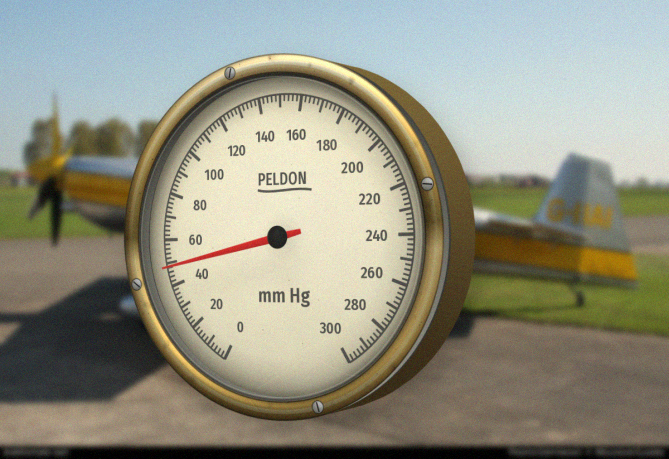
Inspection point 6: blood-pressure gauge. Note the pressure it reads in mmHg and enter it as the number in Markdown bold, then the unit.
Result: **48** mmHg
